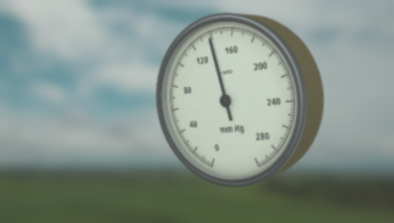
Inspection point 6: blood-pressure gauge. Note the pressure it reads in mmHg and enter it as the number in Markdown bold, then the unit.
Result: **140** mmHg
